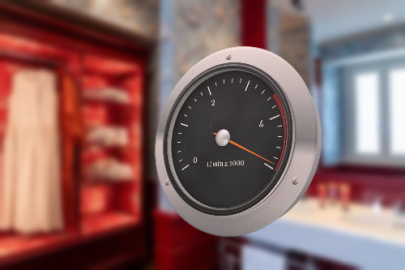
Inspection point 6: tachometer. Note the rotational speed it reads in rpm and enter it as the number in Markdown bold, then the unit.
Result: **4900** rpm
